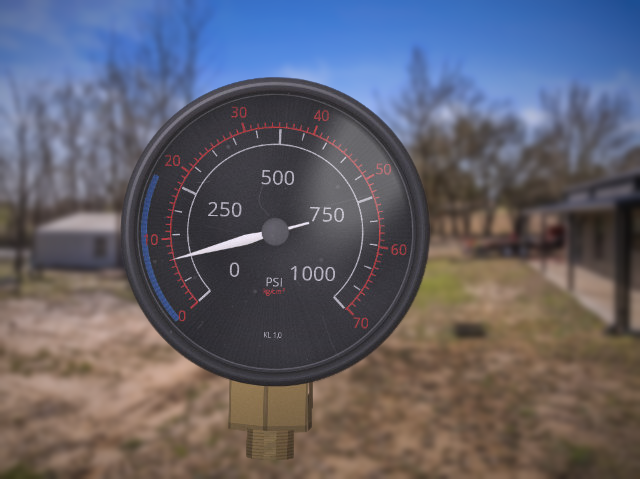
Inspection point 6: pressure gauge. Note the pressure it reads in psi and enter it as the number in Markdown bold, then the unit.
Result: **100** psi
